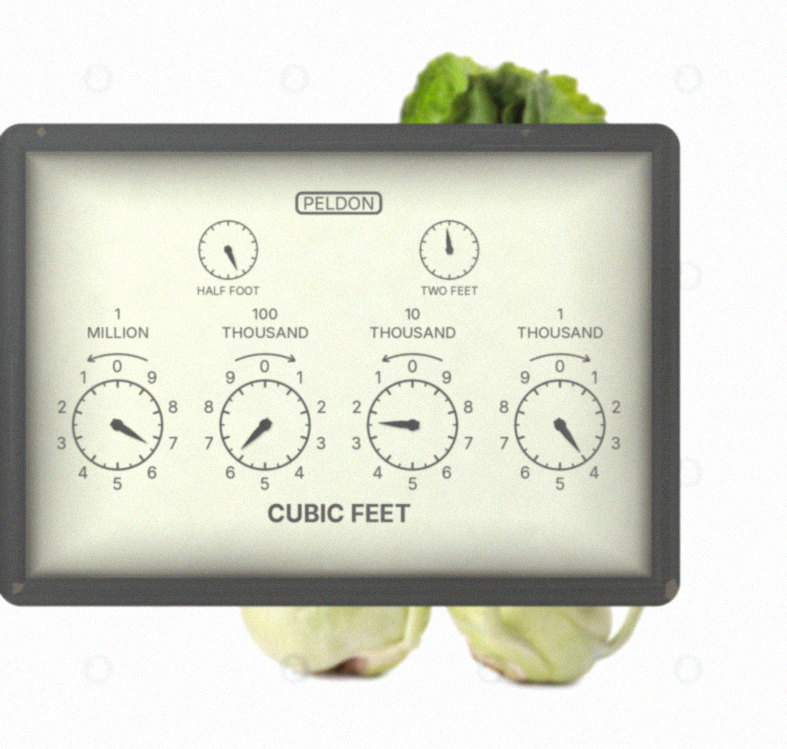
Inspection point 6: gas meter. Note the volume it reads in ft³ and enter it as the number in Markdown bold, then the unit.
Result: **662400** ft³
